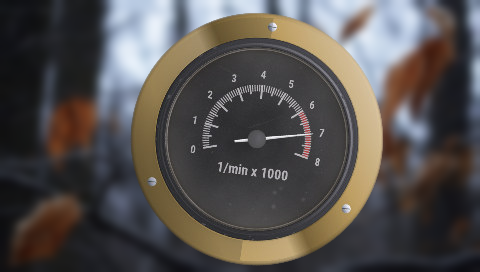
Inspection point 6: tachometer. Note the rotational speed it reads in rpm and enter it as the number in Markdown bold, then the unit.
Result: **7000** rpm
